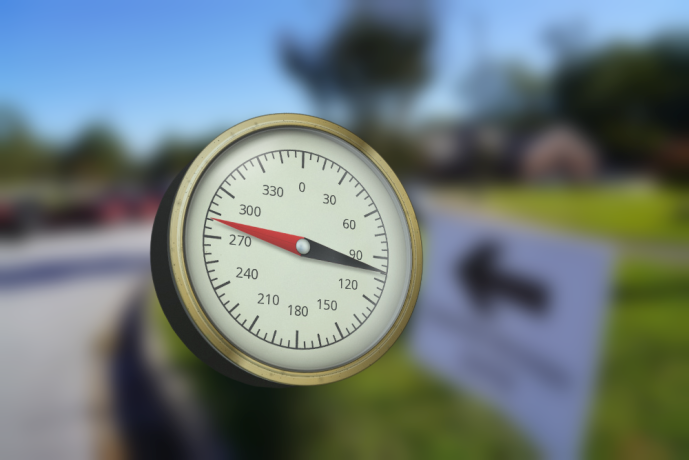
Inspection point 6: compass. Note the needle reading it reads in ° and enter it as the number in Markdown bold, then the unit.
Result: **280** °
